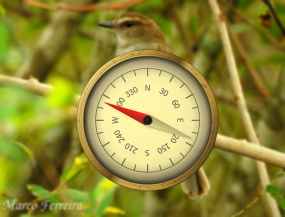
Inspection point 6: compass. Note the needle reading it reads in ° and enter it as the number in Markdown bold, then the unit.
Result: **292.5** °
